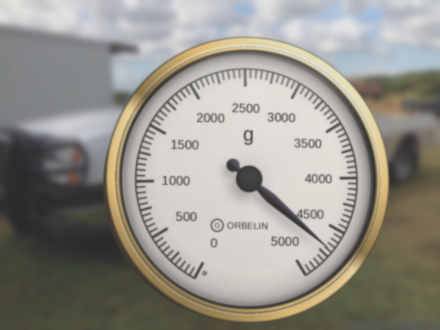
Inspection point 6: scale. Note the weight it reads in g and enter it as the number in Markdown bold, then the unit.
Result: **4700** g
